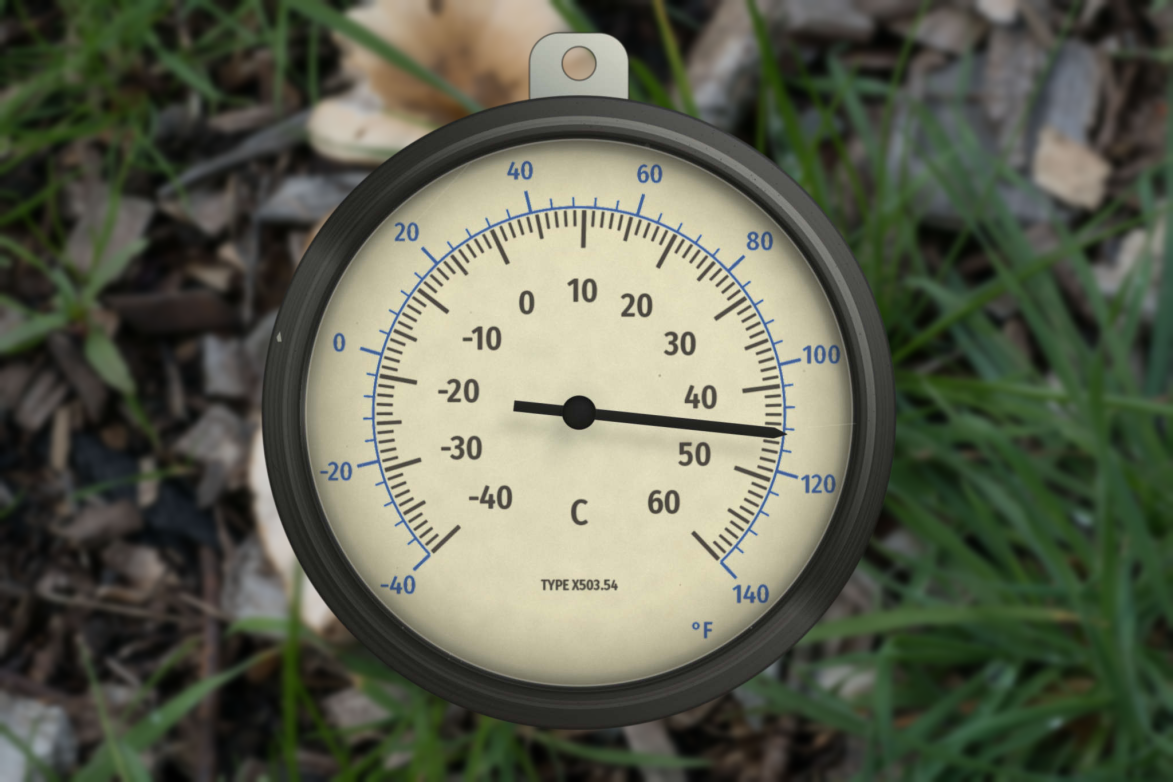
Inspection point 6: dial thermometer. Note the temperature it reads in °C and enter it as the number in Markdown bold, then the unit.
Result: **45** °C
